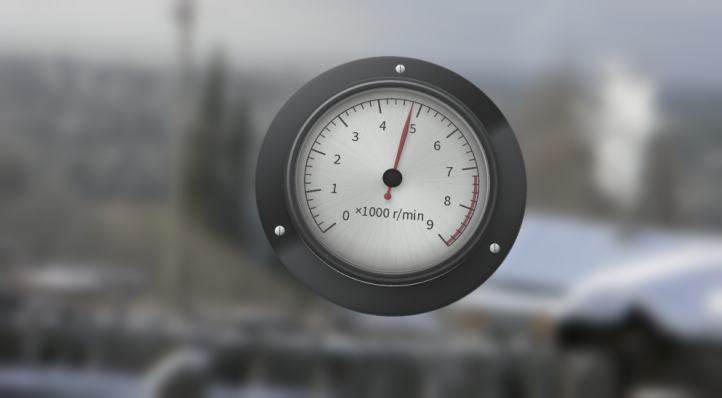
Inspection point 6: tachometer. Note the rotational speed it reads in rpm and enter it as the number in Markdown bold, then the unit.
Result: **4800** rpm
